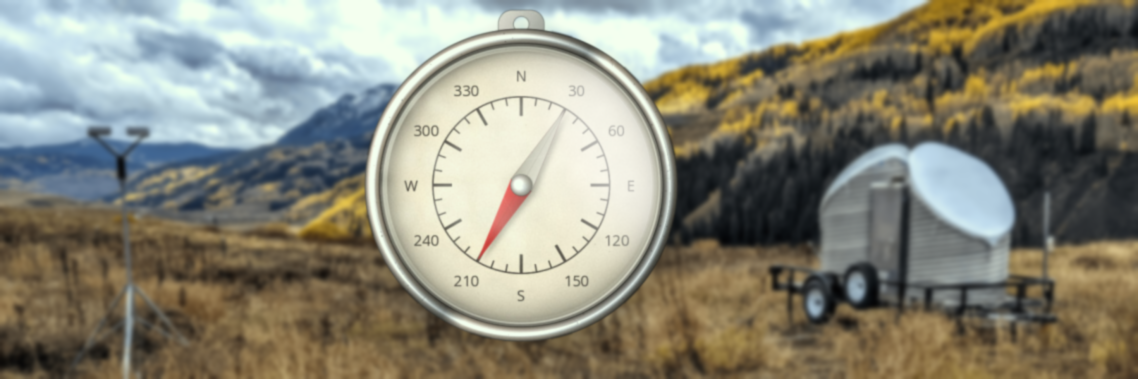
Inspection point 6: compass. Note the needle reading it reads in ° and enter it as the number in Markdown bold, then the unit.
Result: **210** °
